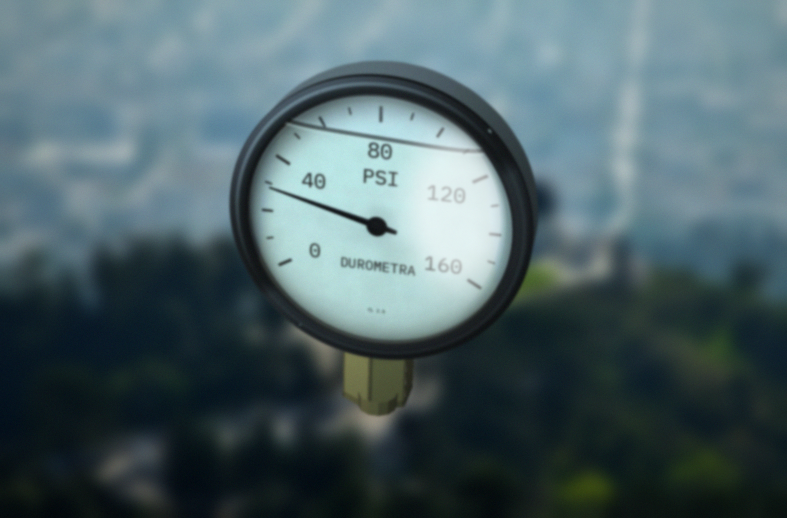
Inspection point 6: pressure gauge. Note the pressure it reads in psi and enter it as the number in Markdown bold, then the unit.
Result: **30** psi
